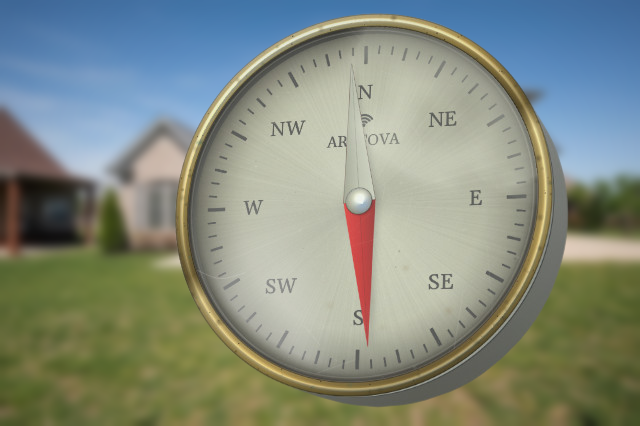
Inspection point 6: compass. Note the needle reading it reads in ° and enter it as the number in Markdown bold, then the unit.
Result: **175** °
